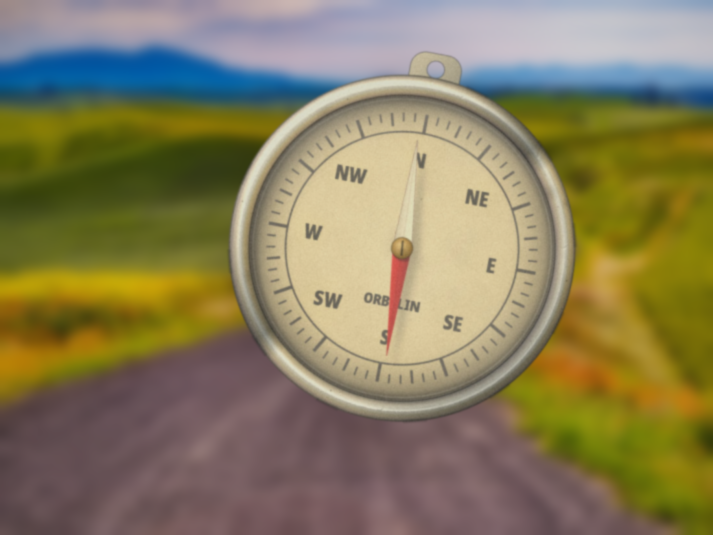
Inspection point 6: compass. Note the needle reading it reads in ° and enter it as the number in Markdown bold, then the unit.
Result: **177.5** °
